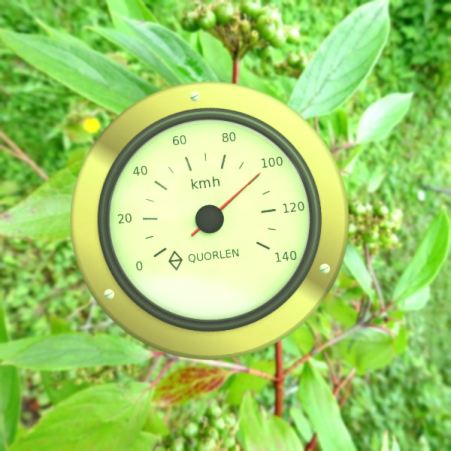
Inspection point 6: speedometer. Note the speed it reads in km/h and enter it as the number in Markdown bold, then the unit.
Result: **100** km/h
